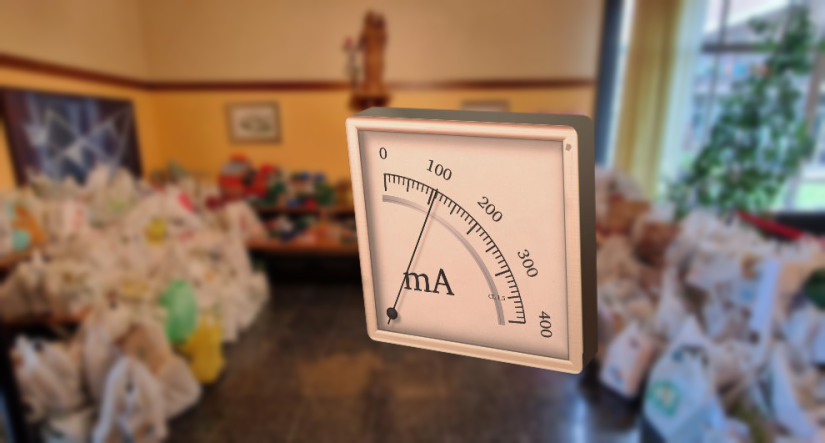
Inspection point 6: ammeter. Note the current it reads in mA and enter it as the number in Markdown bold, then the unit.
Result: **110** mA
